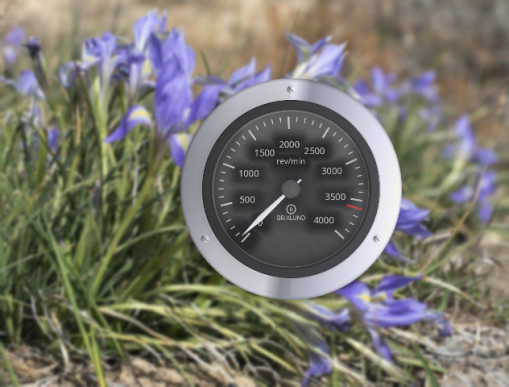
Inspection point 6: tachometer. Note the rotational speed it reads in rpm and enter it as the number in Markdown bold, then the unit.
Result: **50** rpm
